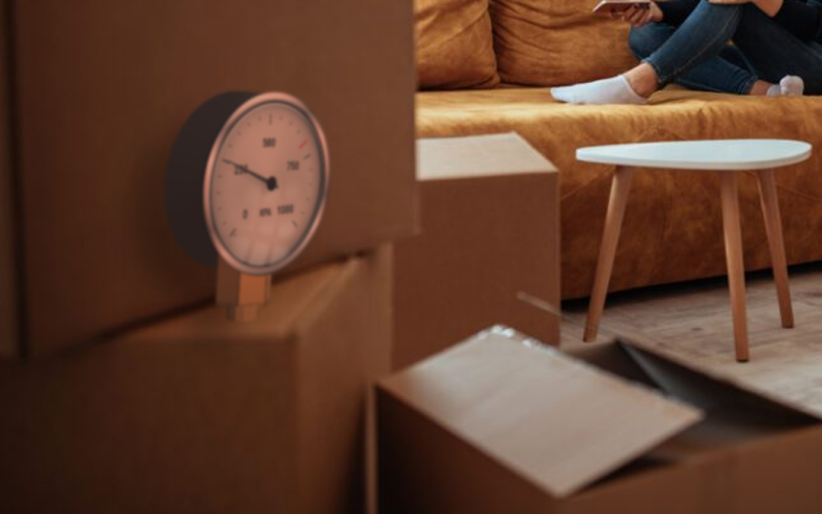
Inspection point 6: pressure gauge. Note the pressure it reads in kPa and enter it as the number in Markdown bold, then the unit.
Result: **250** kPa
